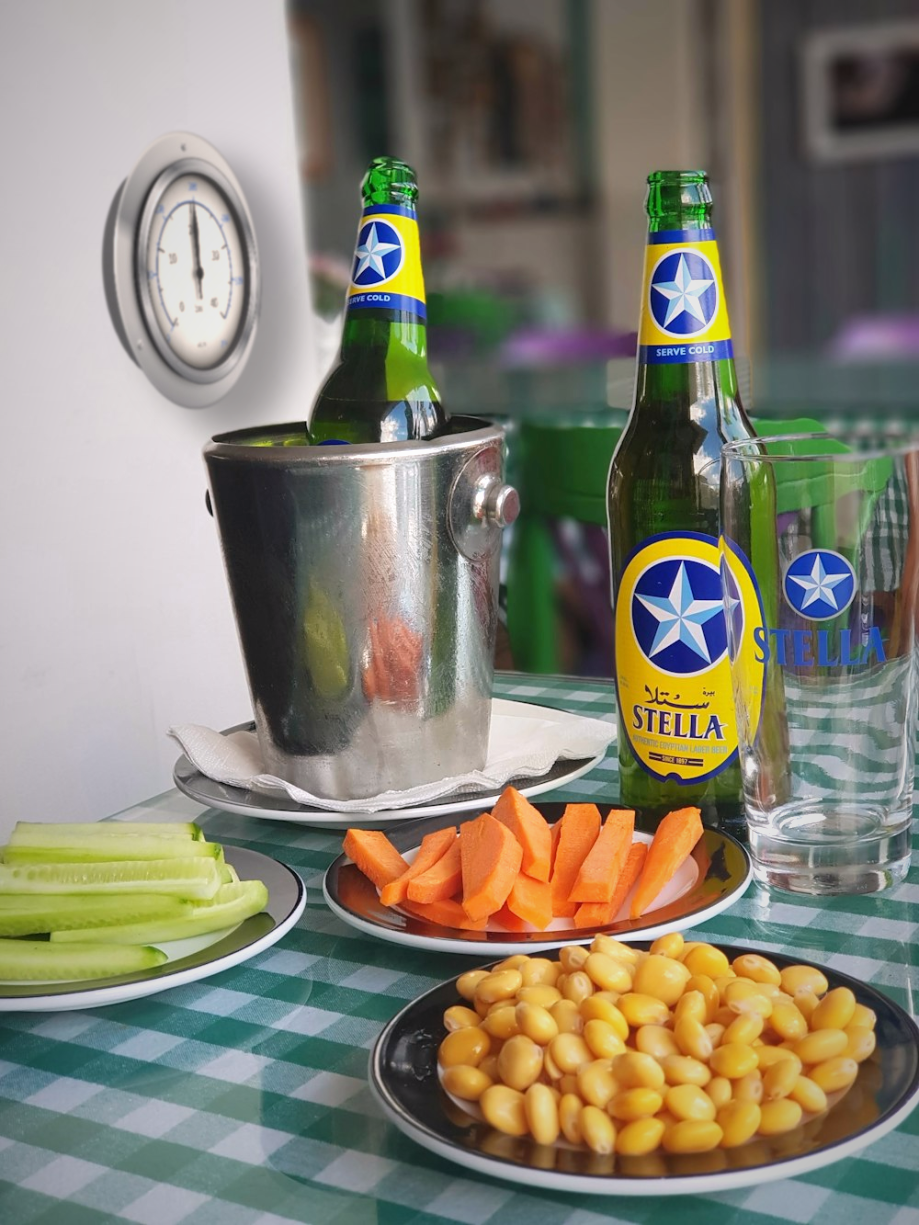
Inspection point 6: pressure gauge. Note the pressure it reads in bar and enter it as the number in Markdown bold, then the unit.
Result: **20** bar
